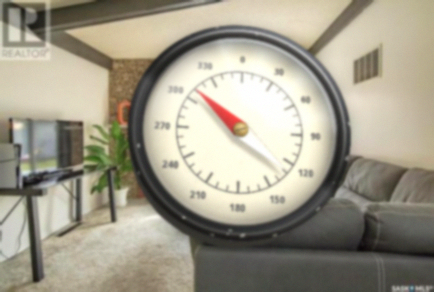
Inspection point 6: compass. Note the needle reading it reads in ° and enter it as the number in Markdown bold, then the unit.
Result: **310** °
